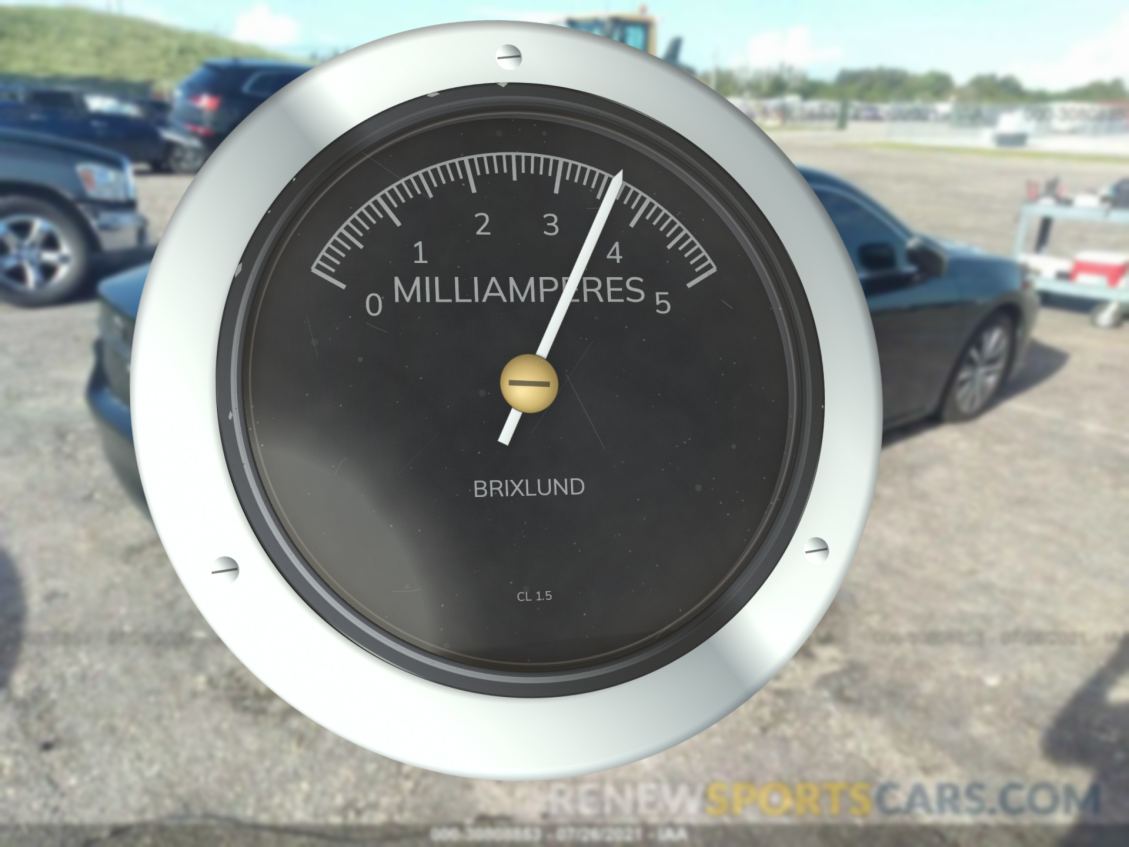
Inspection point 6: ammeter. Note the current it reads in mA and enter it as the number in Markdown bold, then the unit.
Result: **3.6** mA
